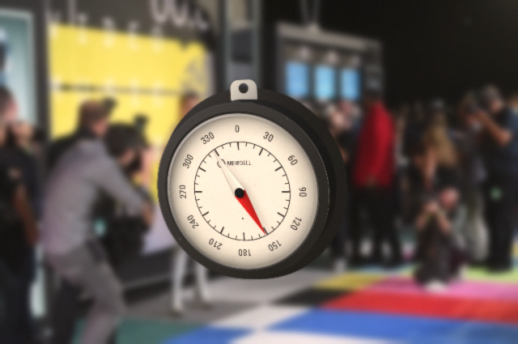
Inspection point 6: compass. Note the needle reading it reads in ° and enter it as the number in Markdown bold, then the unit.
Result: **150** °
